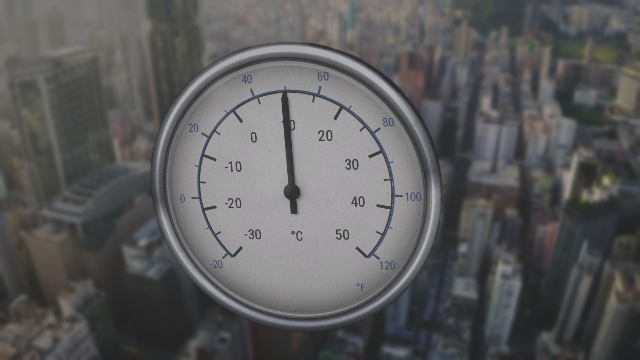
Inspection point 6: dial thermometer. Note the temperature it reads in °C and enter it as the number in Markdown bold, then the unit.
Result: **10** °C
